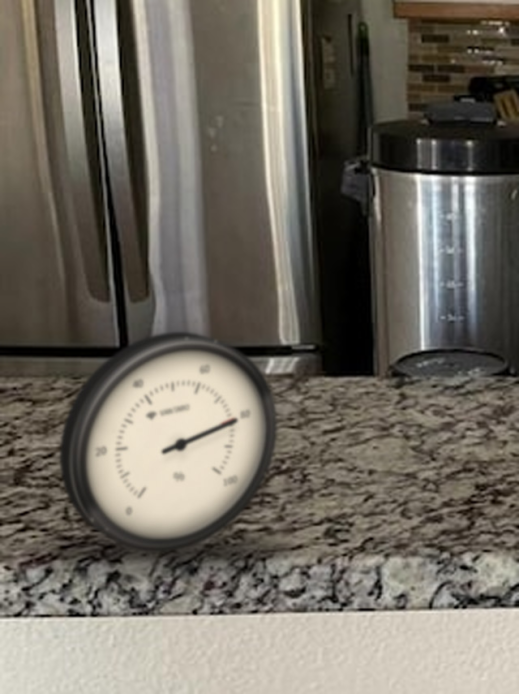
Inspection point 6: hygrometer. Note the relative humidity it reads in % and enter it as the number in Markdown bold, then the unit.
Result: **80** %
